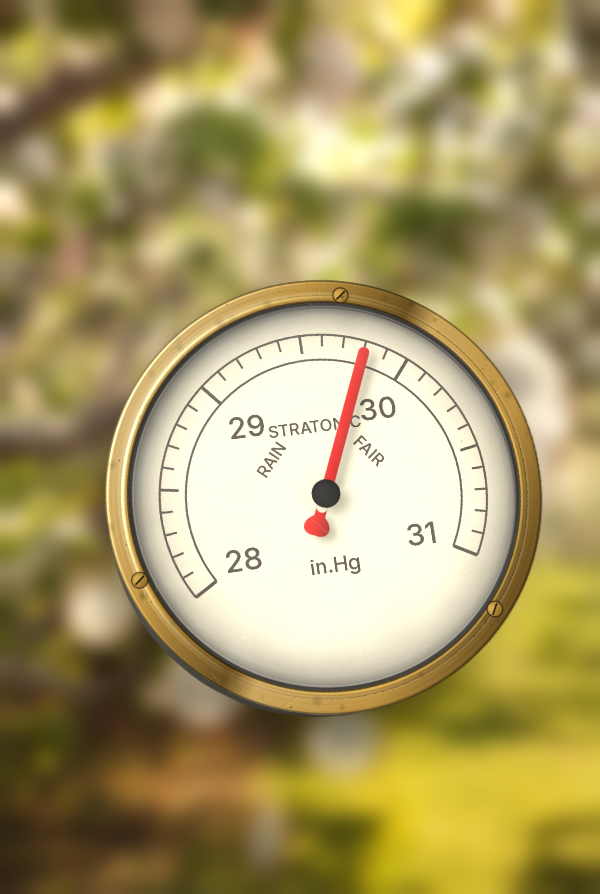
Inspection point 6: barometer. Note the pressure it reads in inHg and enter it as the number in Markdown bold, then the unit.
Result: **29.8** inHg
